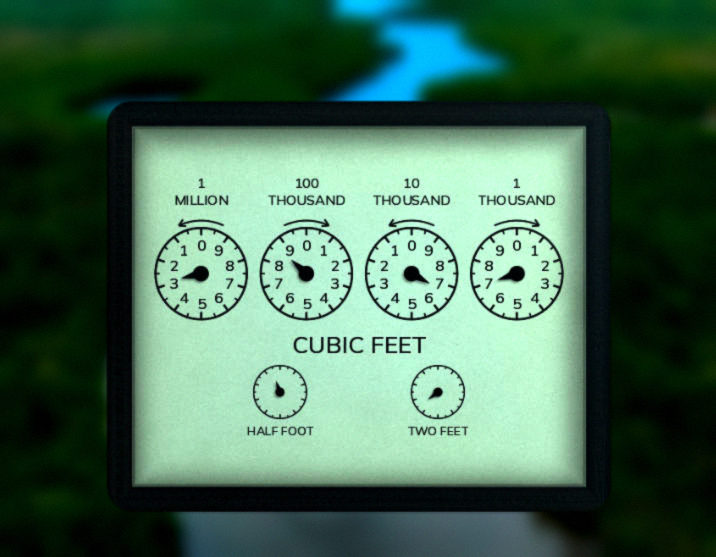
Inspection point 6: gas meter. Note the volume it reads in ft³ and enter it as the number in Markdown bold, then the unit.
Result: **286700** ft³
